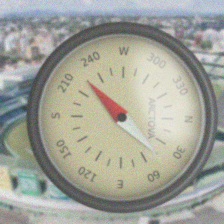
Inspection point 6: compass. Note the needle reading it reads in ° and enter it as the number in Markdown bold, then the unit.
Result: **225** °
